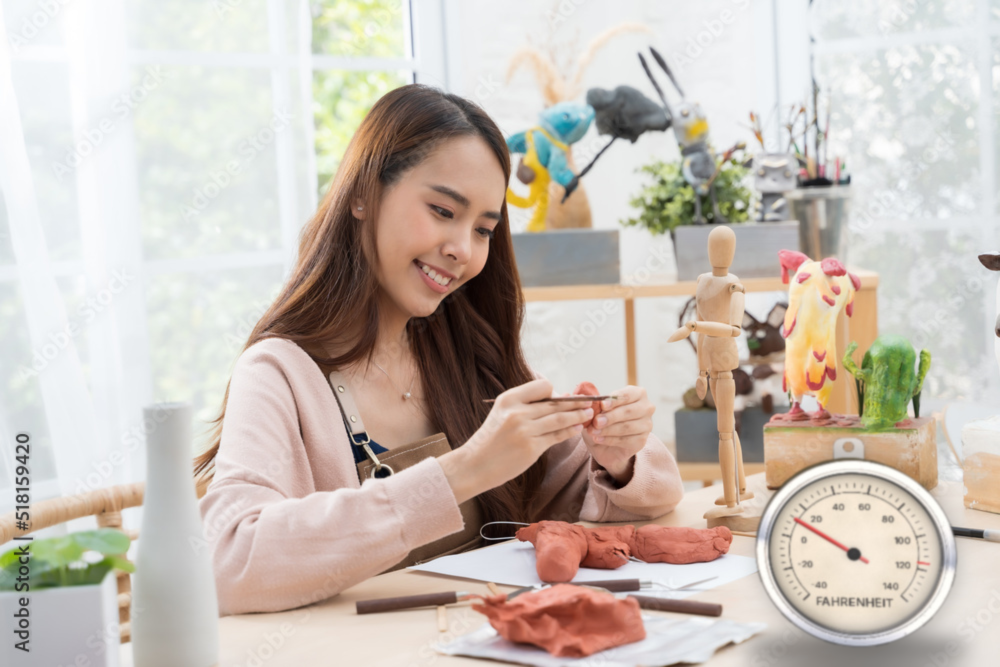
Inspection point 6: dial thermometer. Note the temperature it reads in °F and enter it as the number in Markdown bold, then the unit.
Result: **12** °F
